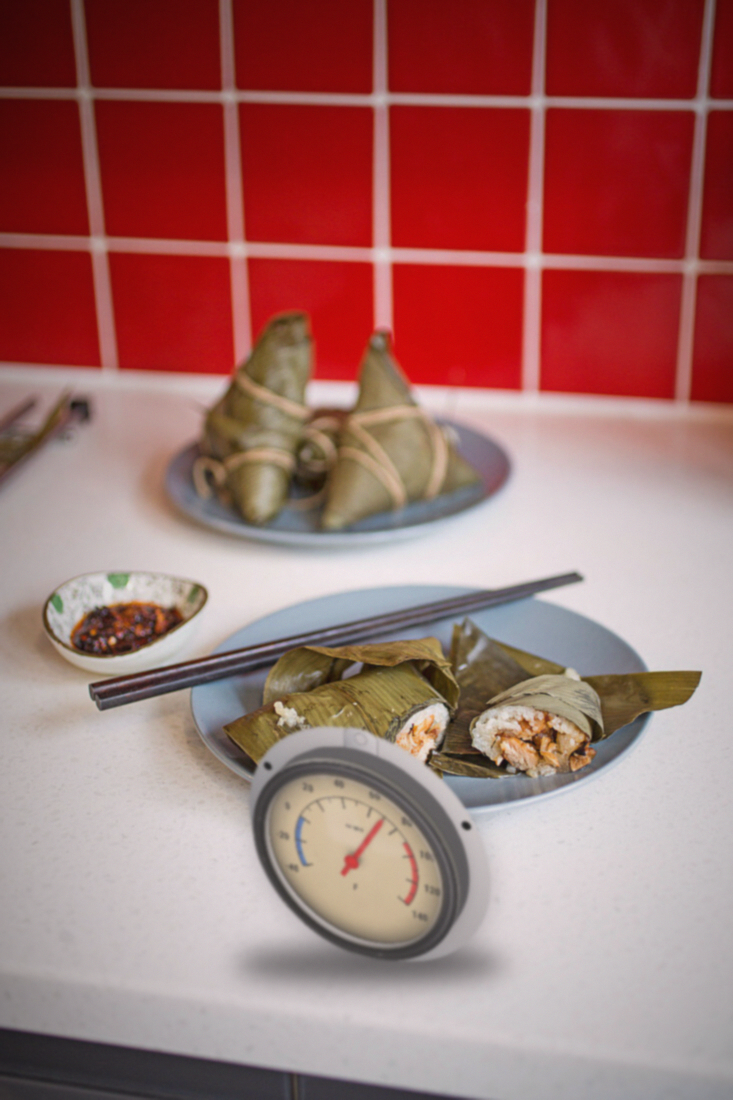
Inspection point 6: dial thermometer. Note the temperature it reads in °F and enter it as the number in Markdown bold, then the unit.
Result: **70** °F
